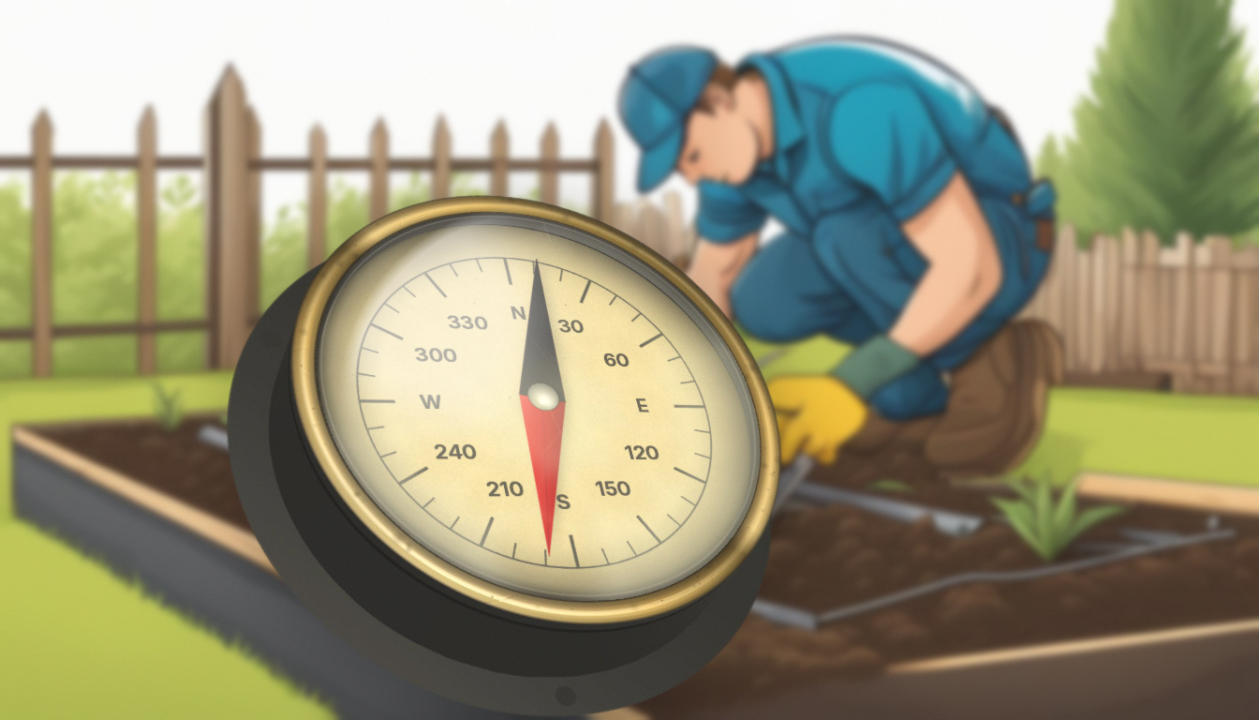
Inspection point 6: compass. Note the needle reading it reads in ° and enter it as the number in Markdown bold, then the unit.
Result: **190** °
